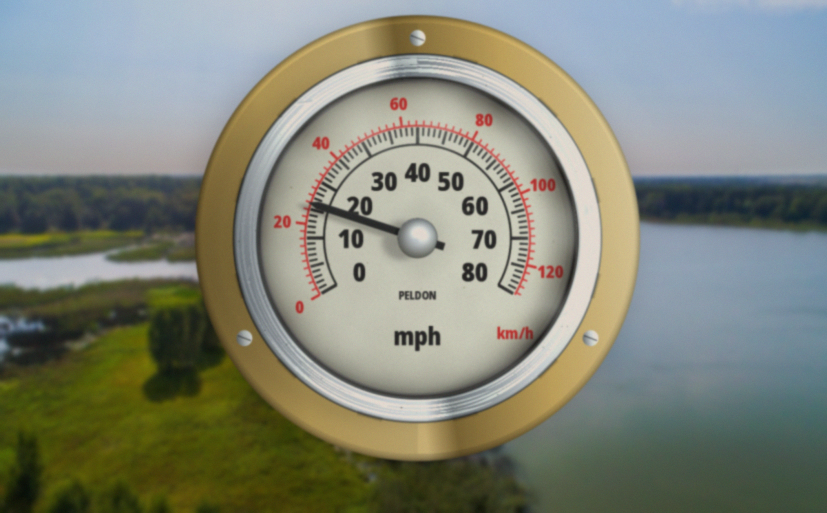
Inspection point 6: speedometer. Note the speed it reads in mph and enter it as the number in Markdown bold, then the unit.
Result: **16** mph
